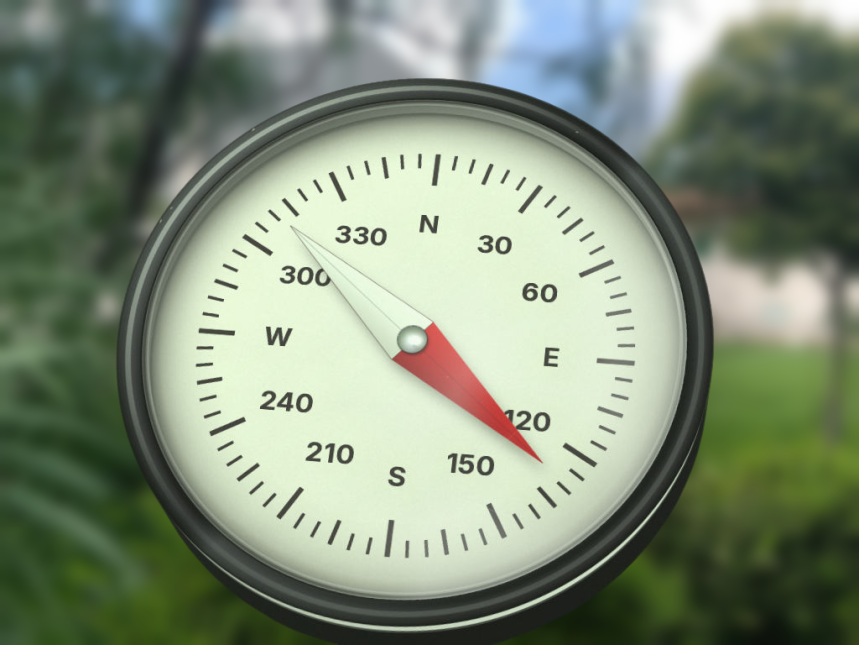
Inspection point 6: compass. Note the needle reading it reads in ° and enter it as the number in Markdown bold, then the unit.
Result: **130** °
